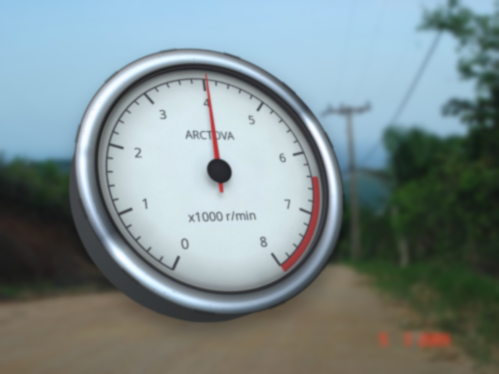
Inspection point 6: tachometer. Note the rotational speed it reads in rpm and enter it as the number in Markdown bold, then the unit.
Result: **4000** rpm
